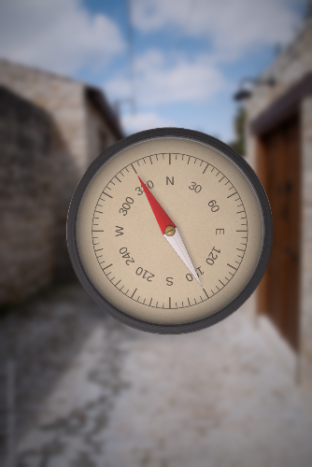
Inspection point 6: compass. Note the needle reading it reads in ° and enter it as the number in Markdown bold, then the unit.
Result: **330** °
